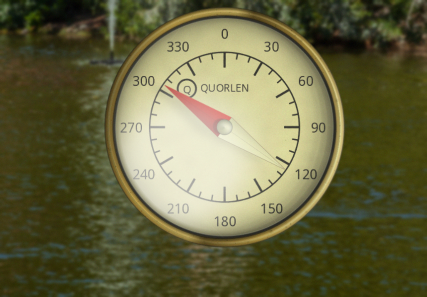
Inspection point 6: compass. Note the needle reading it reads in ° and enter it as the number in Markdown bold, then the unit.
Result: **305** °
